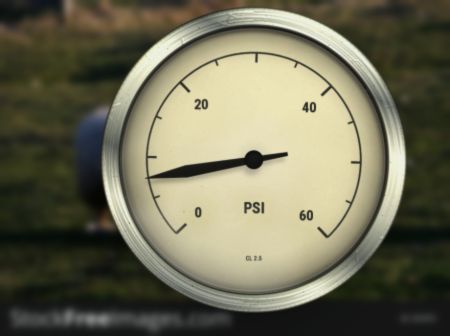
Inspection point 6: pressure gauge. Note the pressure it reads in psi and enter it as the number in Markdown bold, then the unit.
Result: **7.5** psi
